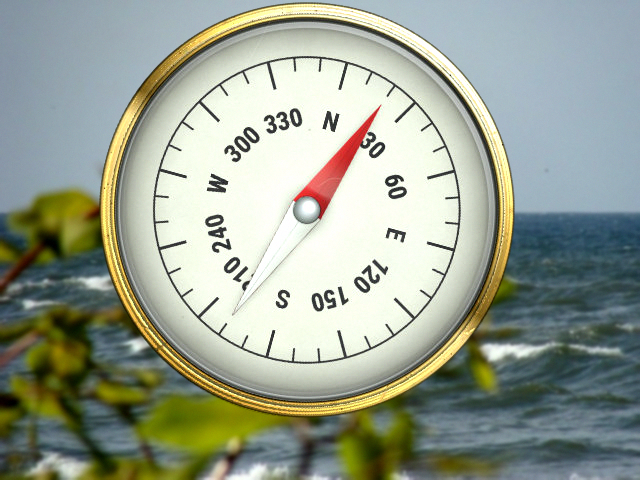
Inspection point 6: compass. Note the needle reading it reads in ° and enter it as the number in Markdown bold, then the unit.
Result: **20** °
